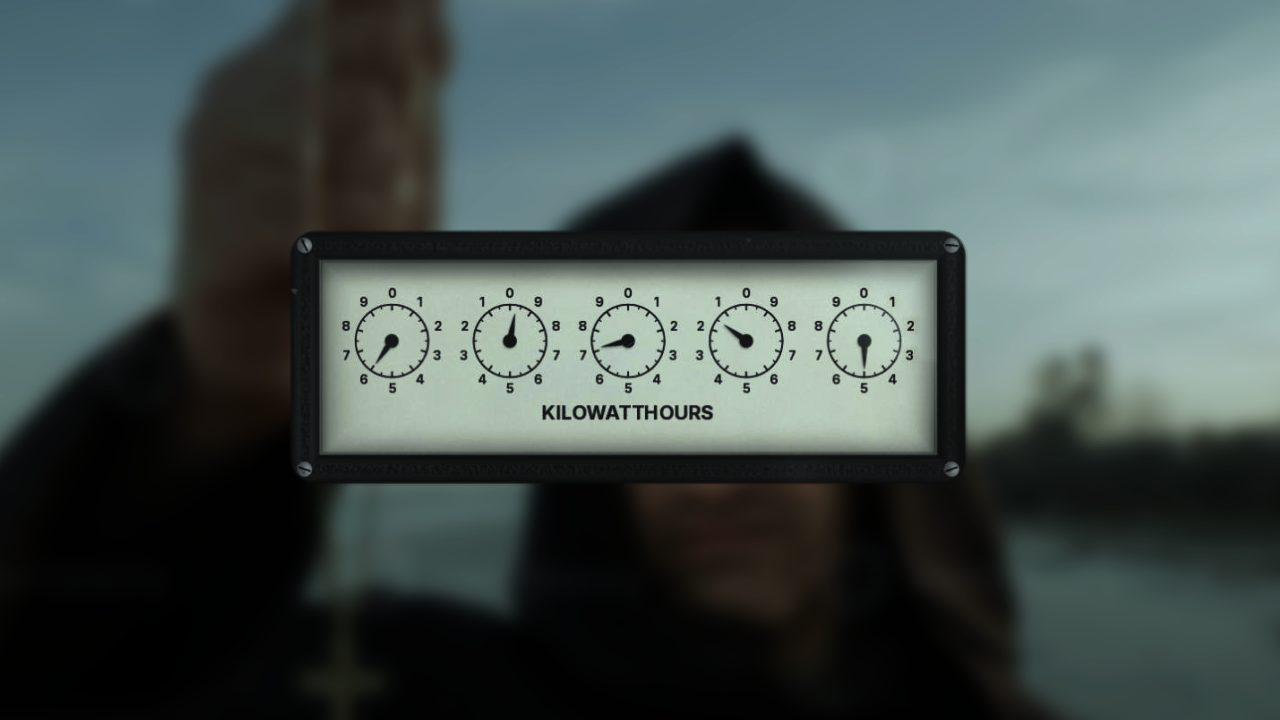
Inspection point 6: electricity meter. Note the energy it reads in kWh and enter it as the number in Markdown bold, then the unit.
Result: **59715** kWh
